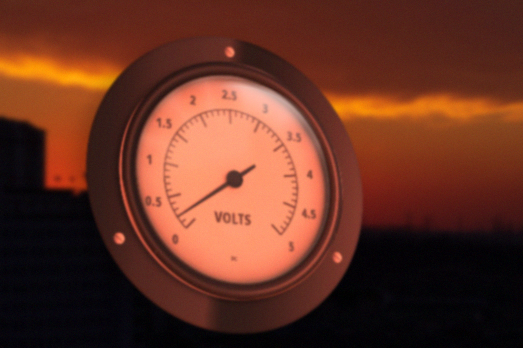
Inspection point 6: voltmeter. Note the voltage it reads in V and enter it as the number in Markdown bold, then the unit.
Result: **0.2** V
